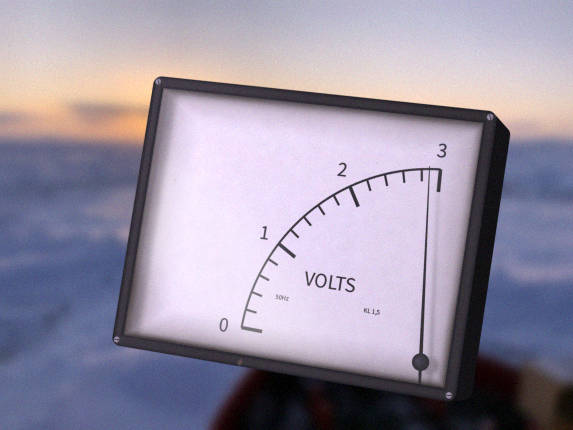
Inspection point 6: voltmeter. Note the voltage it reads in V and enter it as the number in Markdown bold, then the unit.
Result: **2.9** V
